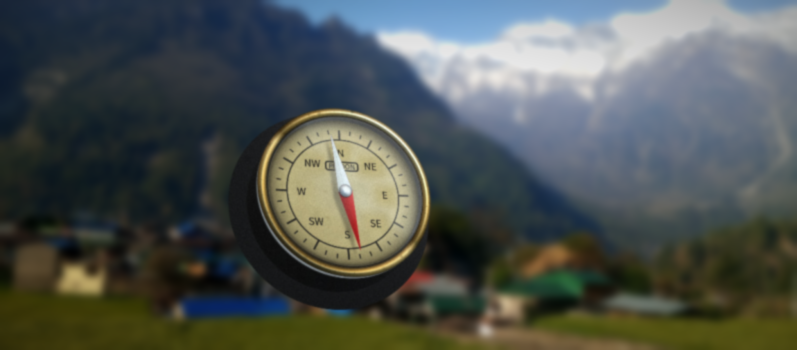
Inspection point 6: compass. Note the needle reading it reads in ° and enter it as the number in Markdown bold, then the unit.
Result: **170** °
